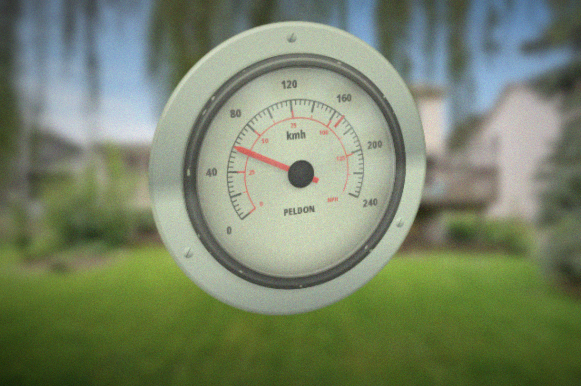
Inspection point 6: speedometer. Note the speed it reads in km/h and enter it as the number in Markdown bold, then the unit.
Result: **60** km/h
